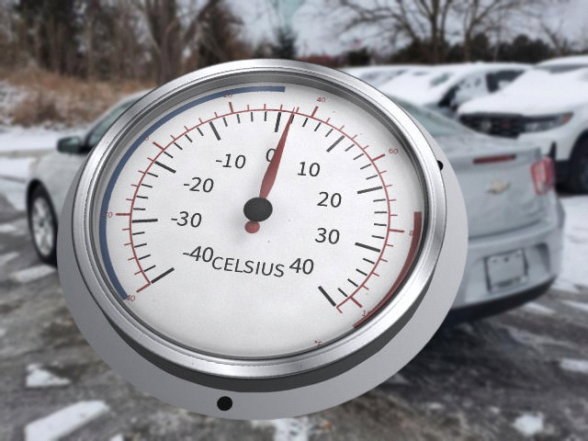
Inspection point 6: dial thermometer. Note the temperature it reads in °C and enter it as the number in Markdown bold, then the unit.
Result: **2** °C
